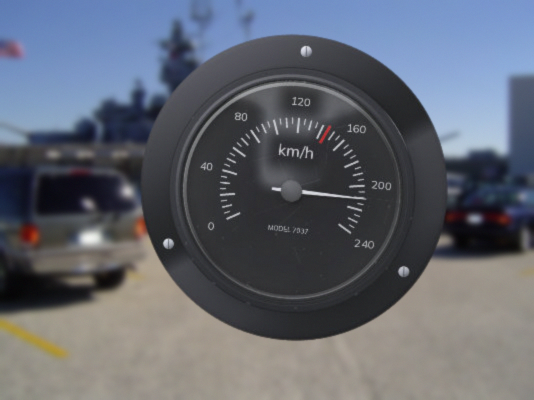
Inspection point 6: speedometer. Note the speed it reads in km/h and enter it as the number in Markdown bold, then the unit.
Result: **210** km/h
